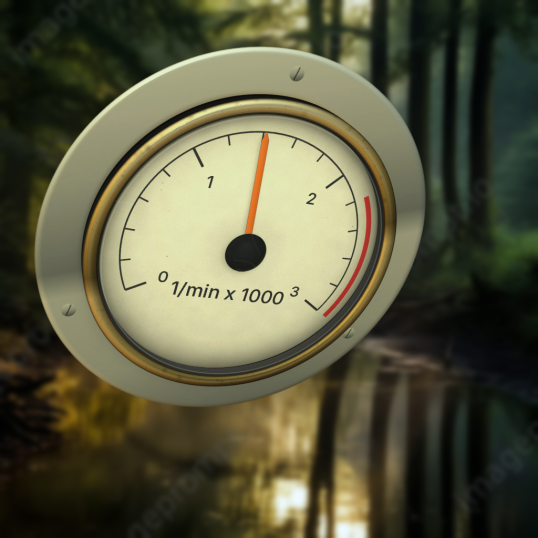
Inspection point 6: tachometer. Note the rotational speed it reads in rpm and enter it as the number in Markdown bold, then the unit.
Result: **1400** rpm
